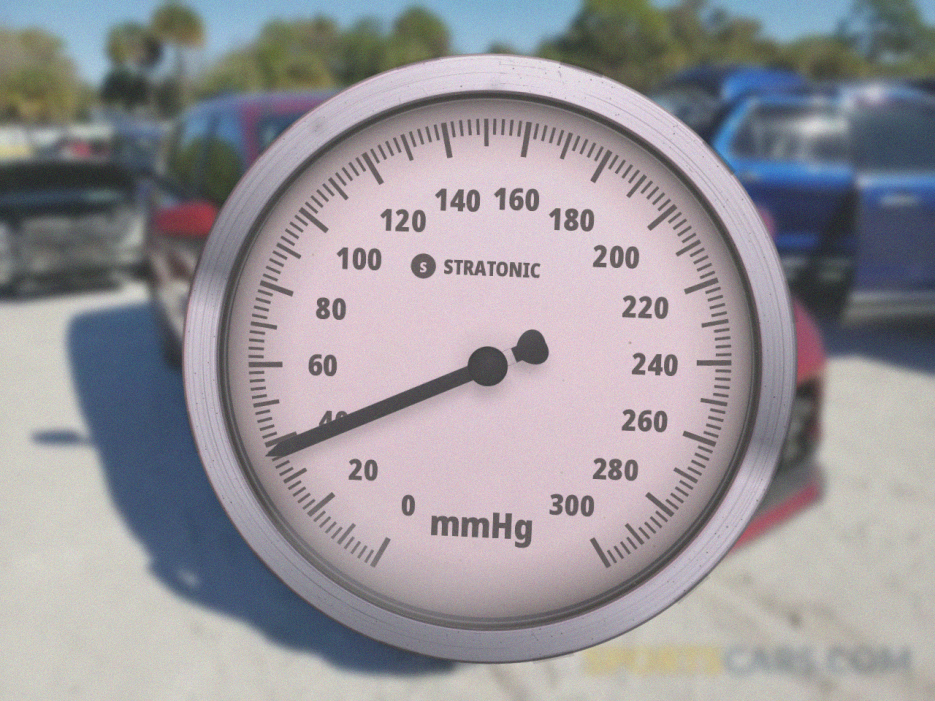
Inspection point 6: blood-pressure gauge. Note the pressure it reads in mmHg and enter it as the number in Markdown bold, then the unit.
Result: **38** mmHg
